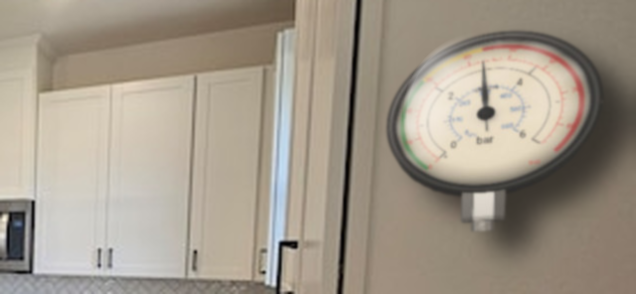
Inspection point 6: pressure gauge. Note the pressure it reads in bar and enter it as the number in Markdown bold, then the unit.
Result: **3** bar
